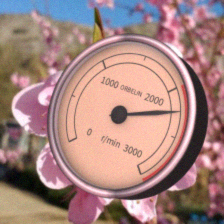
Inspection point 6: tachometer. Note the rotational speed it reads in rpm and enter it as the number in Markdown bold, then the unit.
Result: **2250** rpm
